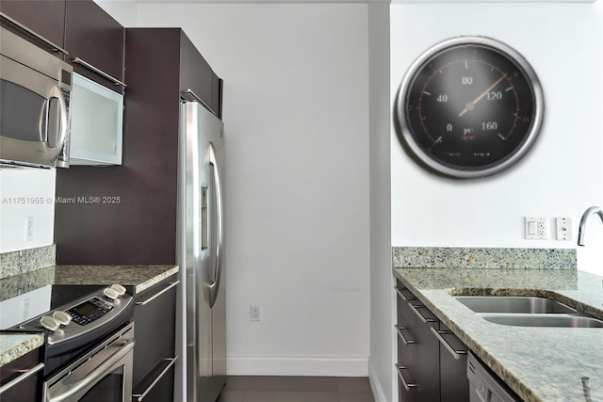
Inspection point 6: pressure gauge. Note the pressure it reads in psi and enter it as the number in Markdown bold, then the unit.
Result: **110** psi
